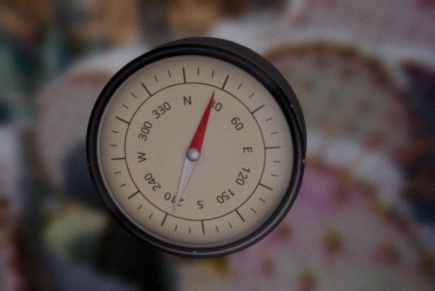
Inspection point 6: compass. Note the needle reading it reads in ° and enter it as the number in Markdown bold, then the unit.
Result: **25** °
